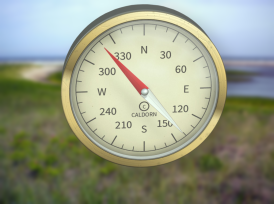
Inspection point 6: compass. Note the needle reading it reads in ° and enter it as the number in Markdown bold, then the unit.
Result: **320** °
